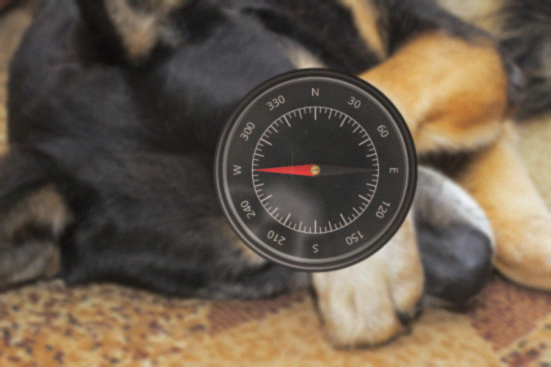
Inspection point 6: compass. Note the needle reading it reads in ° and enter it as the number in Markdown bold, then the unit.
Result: **270** °
